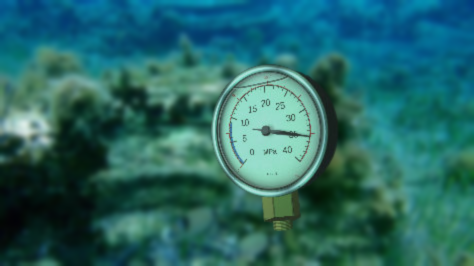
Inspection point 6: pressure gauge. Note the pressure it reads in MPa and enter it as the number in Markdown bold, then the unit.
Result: **35** MPa
